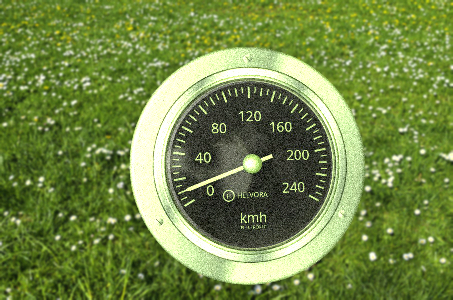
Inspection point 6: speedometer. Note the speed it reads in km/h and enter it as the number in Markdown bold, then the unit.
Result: **10** km/h
